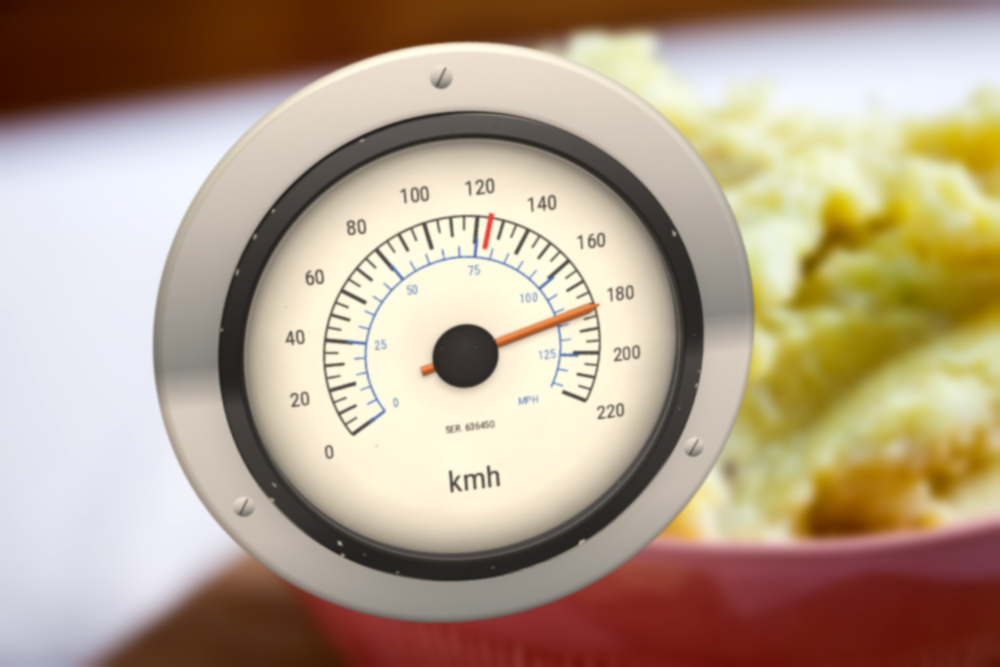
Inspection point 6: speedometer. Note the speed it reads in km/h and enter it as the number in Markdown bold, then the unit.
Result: **180** km/h
